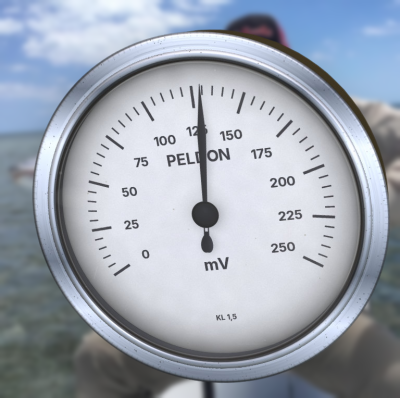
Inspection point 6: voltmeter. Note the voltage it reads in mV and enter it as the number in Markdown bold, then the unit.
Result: **130** mV
